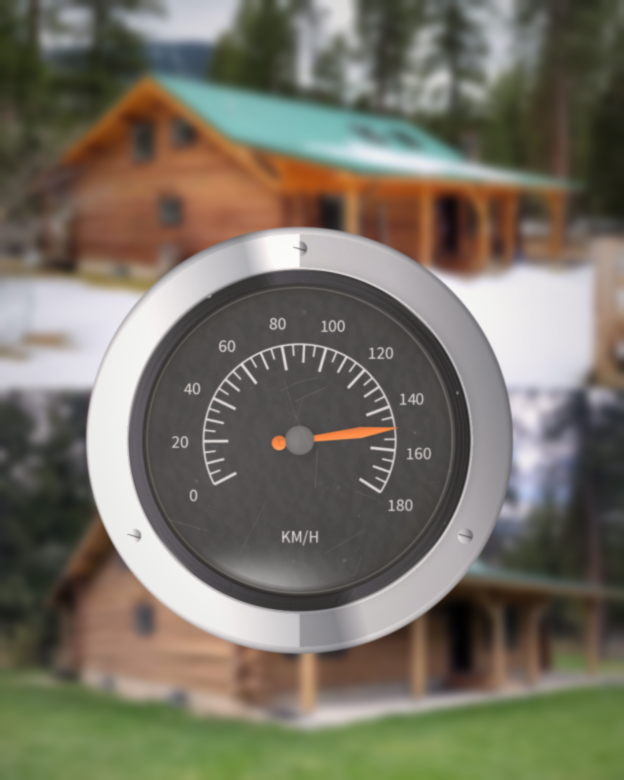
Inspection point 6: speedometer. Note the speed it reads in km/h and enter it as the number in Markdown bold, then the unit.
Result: **150** km/h
